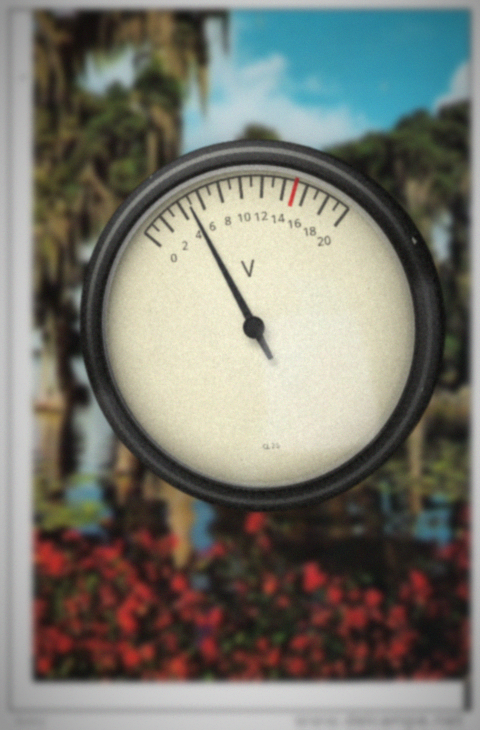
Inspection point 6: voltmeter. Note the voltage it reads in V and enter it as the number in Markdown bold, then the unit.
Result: **5** V
